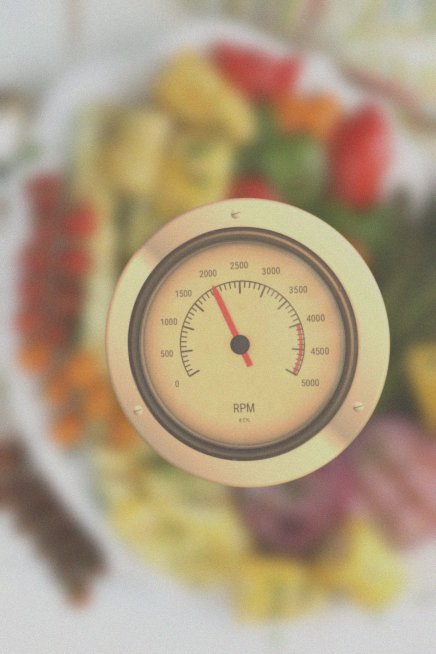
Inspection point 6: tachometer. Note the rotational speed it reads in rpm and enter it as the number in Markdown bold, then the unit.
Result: **2000** rpm
